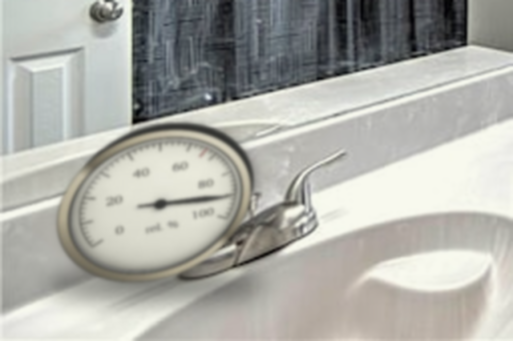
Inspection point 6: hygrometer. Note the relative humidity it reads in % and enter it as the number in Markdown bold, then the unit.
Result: **90** %
